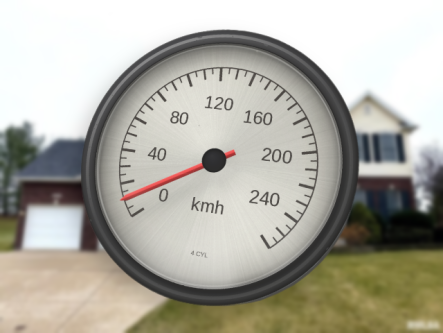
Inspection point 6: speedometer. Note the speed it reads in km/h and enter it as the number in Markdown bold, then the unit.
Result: **10** km/h
